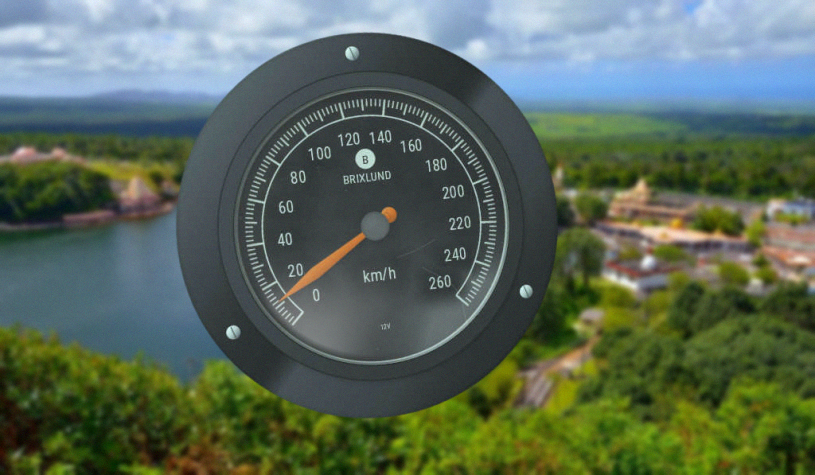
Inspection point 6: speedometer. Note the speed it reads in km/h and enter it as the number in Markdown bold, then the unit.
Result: **12** km/h
